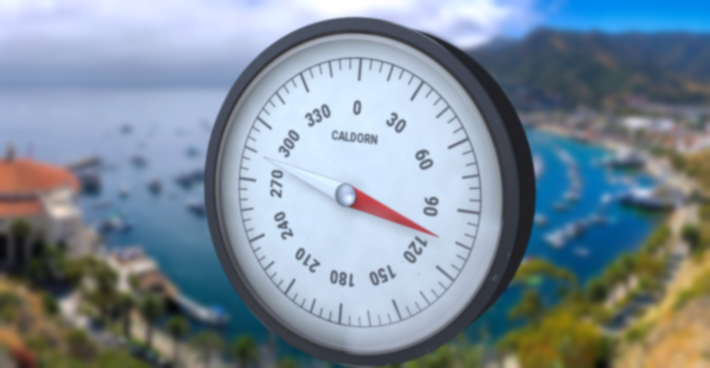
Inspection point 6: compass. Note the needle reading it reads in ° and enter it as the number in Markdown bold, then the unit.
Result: **105** °
